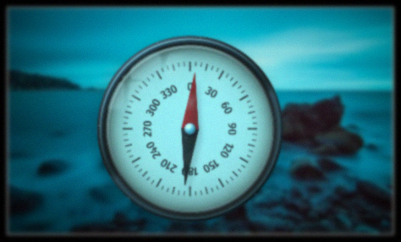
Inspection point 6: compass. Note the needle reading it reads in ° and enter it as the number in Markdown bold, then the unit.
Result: **5** °
